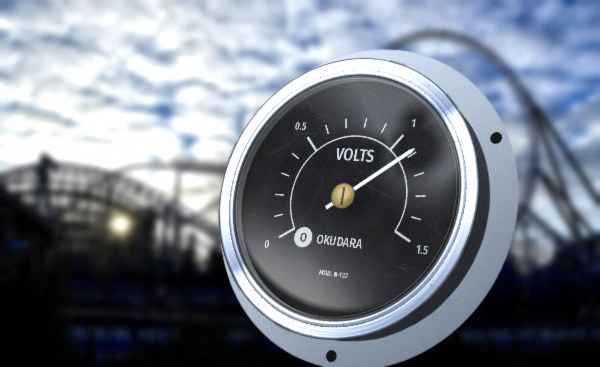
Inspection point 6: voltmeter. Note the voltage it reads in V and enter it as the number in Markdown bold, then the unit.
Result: **1.1** V
